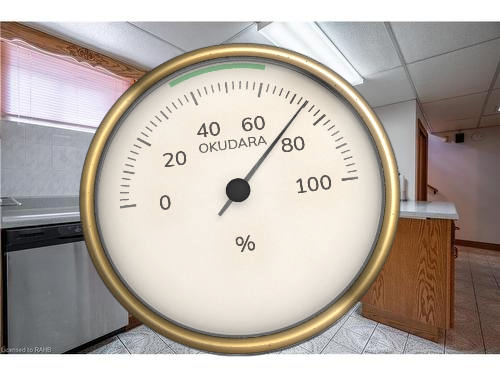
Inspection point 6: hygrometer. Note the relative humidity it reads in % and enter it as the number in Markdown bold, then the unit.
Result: **74** %
